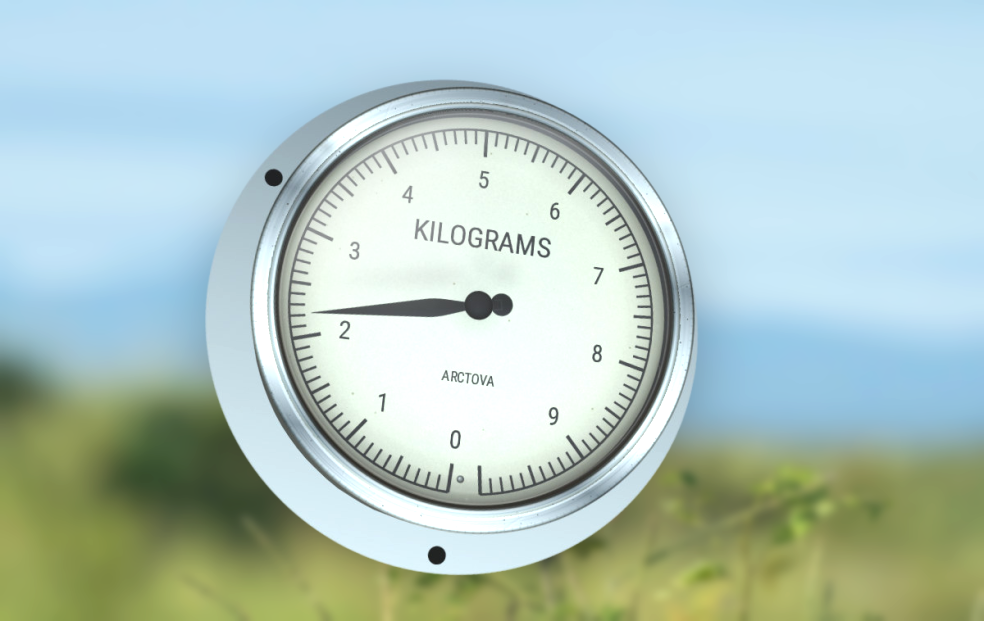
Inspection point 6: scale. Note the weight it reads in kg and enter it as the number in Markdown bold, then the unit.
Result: **2.2** kg
